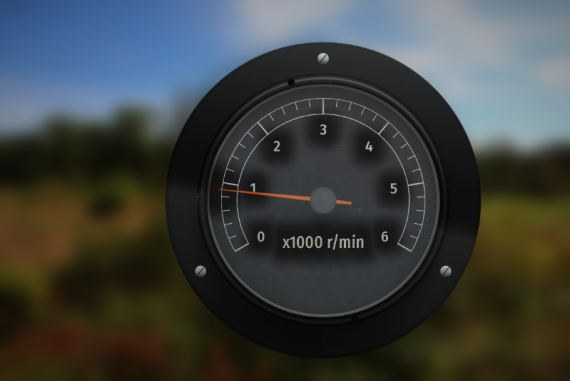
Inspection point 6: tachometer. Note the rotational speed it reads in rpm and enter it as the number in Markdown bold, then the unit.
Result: **900** rpm
